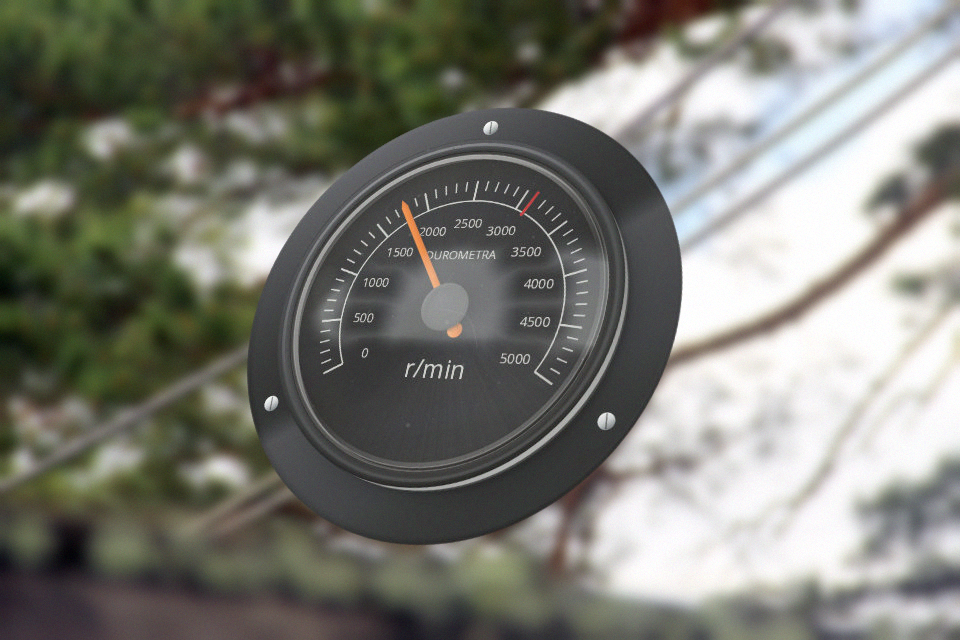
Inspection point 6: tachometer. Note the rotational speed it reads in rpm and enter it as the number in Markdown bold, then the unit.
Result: **1800** rpm
